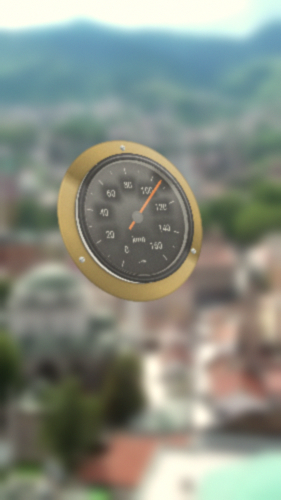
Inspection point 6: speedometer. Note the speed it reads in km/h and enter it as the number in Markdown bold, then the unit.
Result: **105** km/h
